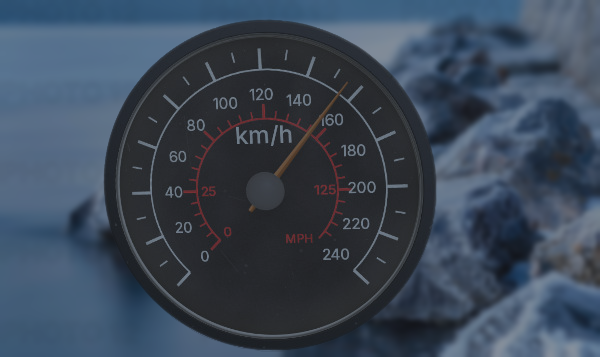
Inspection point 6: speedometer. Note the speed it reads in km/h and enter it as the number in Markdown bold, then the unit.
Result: **155** km/h
